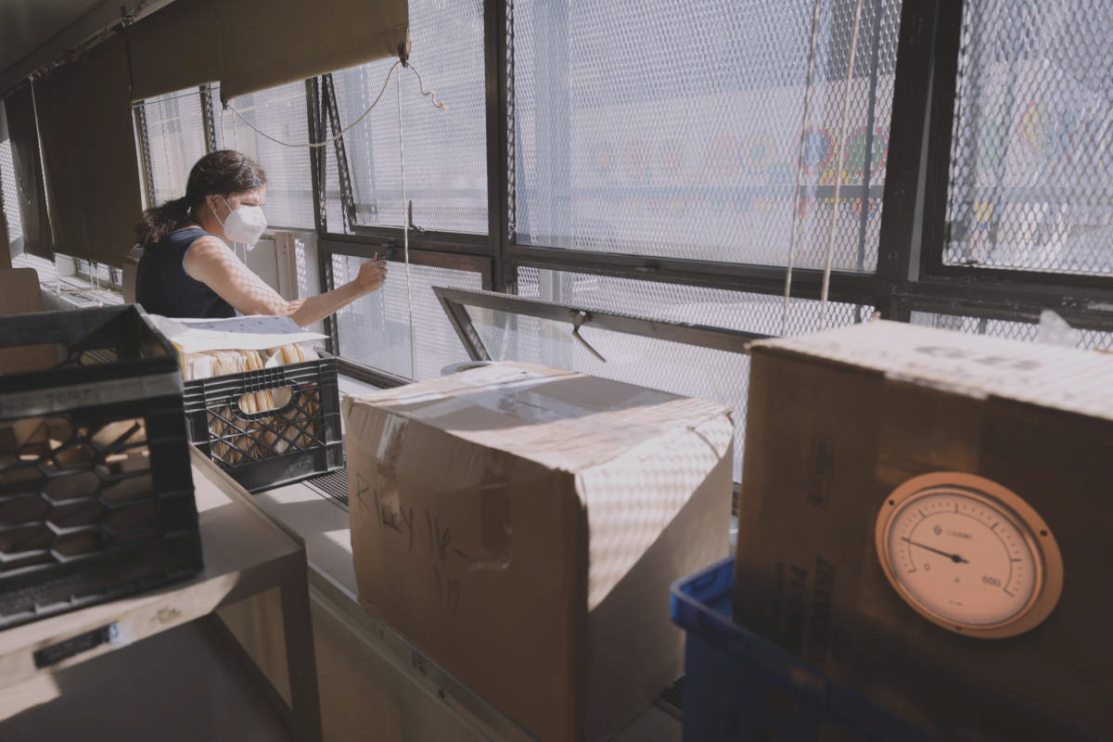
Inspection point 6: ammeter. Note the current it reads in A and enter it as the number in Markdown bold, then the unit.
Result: **100** A
